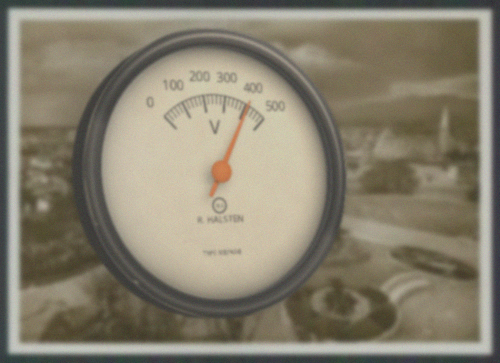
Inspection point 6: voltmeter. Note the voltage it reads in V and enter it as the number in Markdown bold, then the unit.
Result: **400** V
